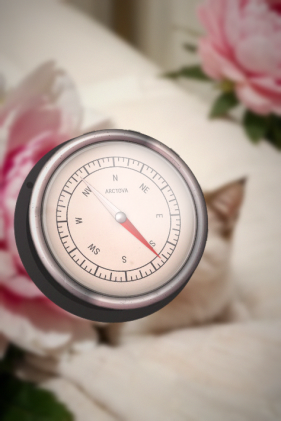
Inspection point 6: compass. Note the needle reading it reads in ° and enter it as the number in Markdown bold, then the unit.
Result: **140** °
